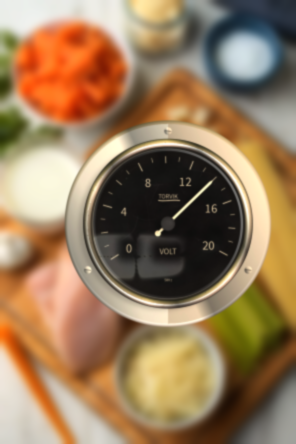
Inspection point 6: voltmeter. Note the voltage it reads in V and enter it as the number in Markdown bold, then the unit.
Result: **14** V
